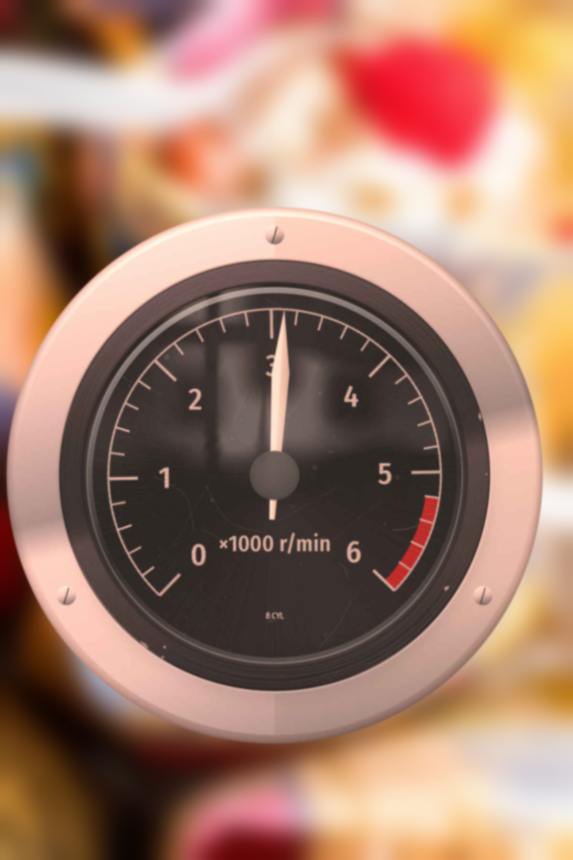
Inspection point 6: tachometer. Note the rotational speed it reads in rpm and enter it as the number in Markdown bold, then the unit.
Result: **3100** rpm
